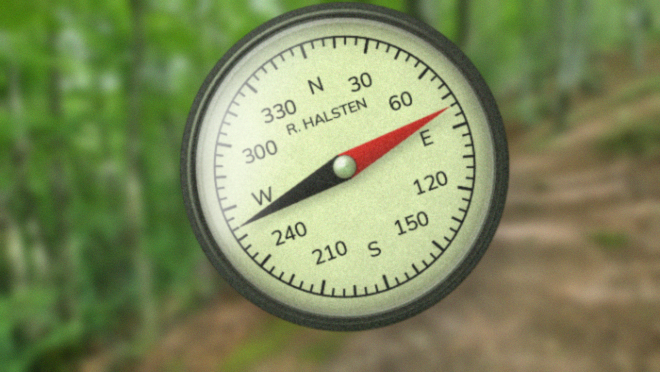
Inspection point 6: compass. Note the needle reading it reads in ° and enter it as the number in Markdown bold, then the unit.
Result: **80** °
